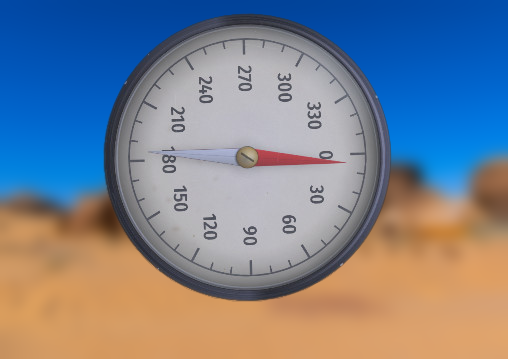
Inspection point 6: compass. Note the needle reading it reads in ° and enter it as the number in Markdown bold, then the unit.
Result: **5** °
